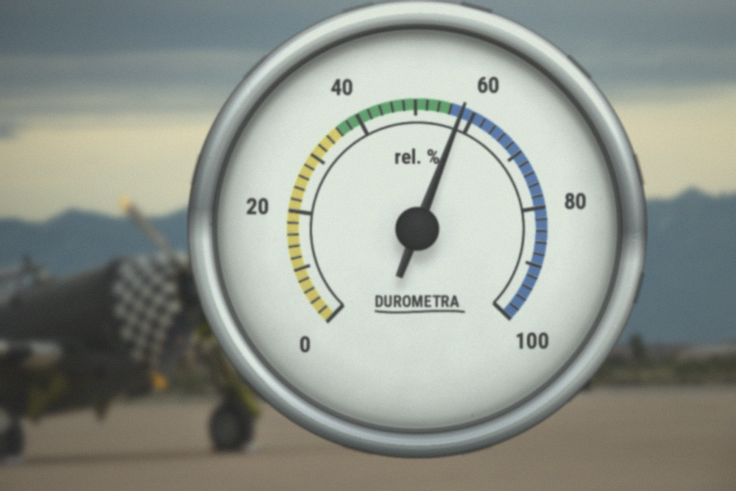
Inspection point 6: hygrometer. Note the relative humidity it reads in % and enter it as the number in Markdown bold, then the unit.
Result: **58** %
